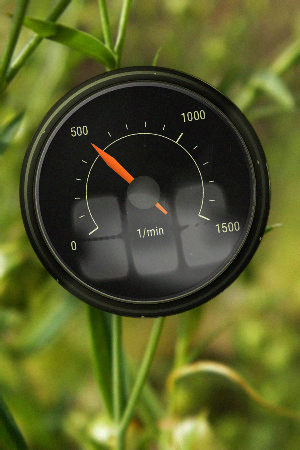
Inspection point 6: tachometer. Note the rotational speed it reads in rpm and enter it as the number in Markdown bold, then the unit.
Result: **500** rpm
